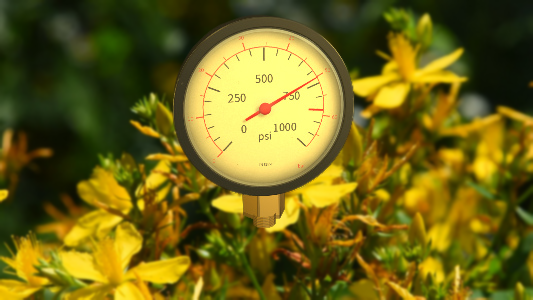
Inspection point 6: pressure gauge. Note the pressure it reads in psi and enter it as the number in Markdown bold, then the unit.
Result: **725** psi
